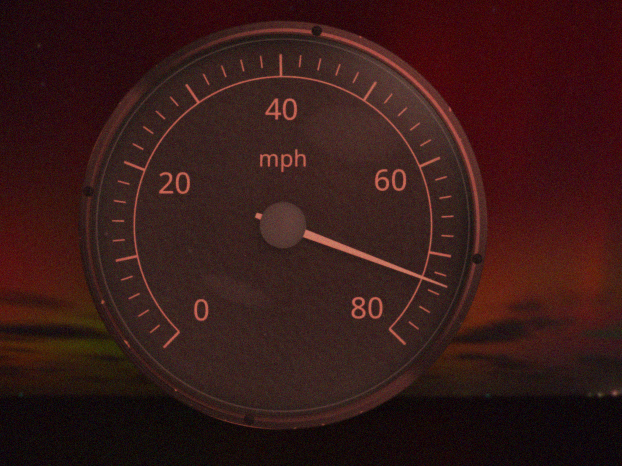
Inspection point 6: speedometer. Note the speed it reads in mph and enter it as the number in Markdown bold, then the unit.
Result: **73** mph
